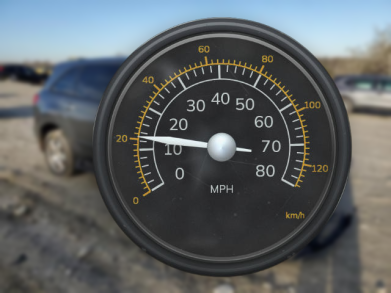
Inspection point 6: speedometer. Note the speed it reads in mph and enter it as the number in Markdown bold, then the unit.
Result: **13** mph
